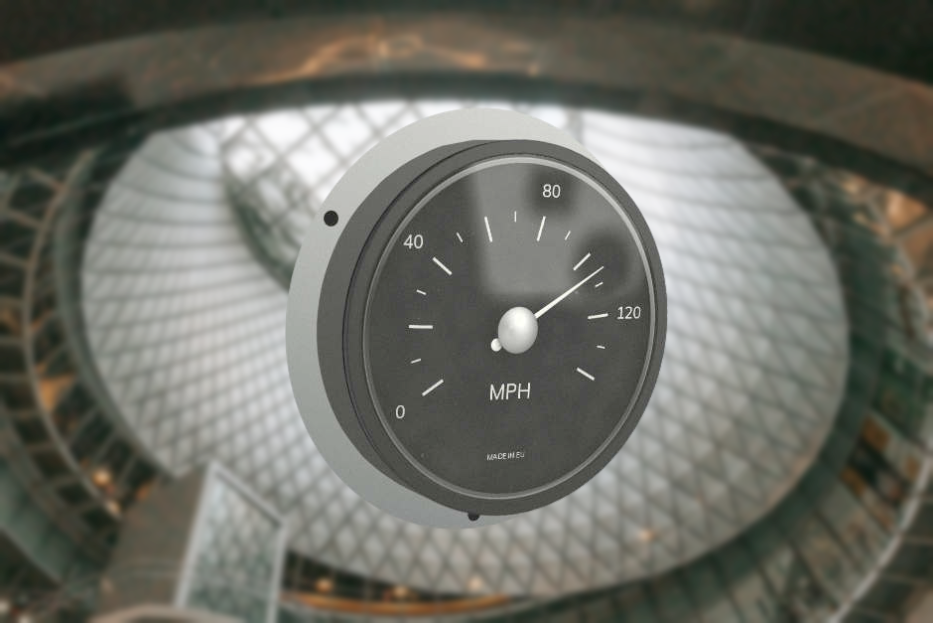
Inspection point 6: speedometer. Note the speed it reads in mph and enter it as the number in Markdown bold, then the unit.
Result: **105** mph
